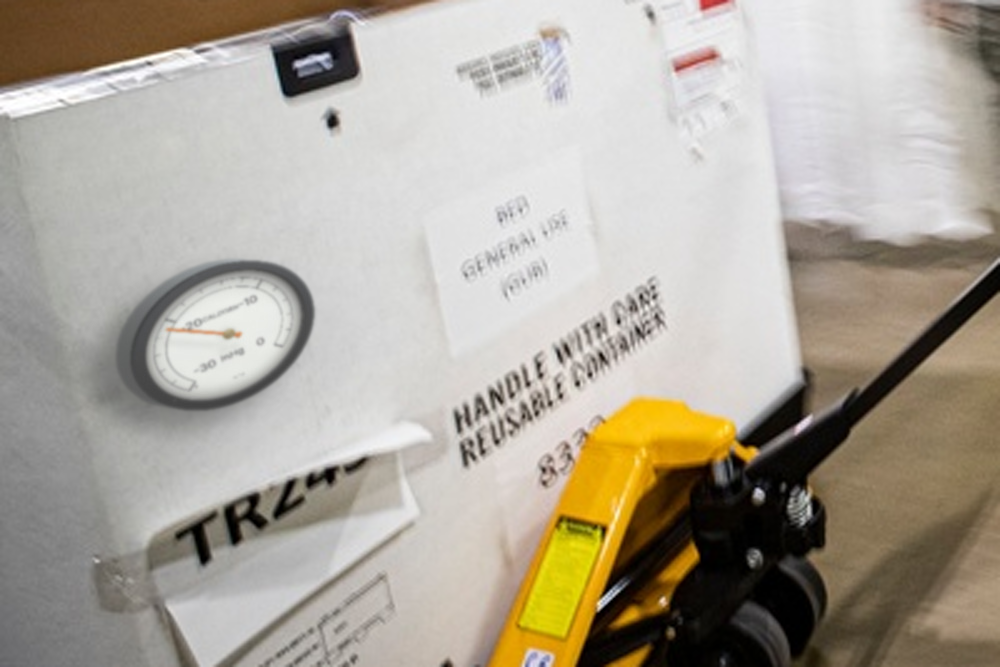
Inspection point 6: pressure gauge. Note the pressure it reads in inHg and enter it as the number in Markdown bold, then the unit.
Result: **-21** inHg
